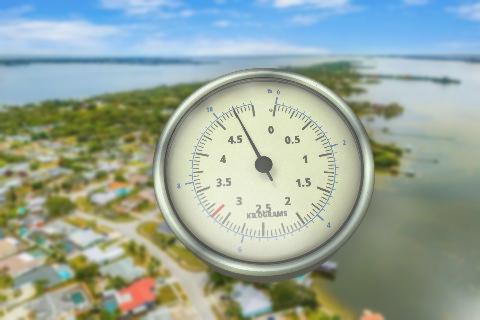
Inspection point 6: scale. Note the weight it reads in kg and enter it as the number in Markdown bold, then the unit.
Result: **4.75** kg
